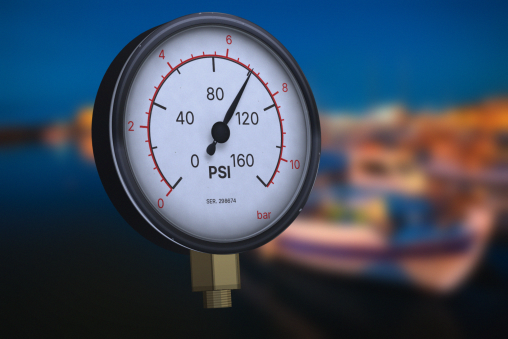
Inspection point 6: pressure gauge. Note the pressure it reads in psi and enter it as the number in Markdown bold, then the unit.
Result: **100** psi
